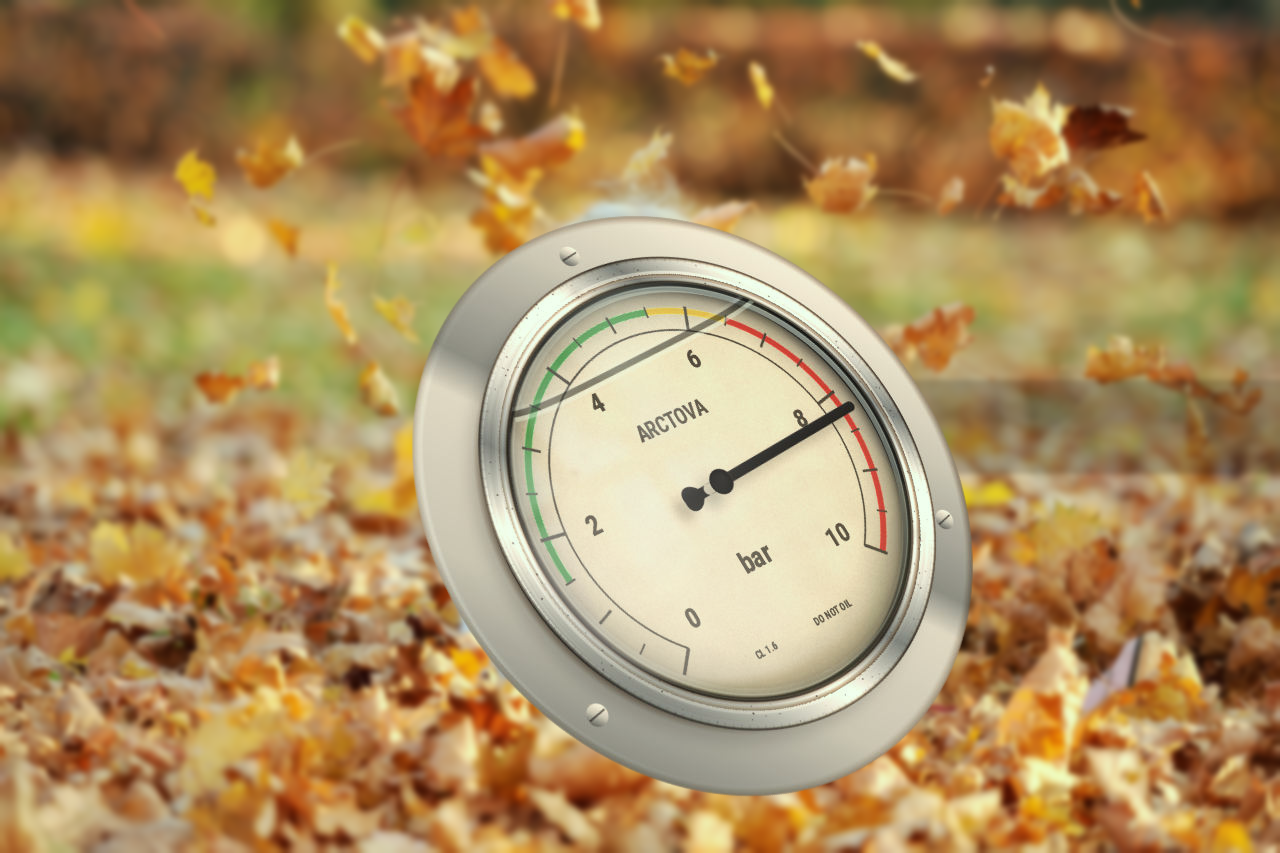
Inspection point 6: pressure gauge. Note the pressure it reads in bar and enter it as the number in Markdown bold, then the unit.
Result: **8.25** bar
